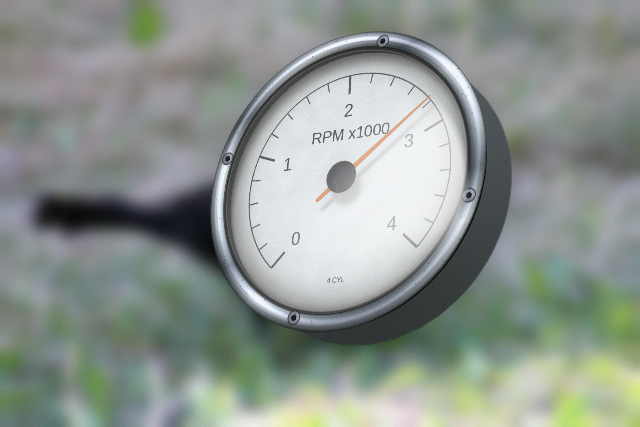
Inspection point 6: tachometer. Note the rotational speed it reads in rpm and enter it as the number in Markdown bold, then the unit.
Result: **2800** rpm
